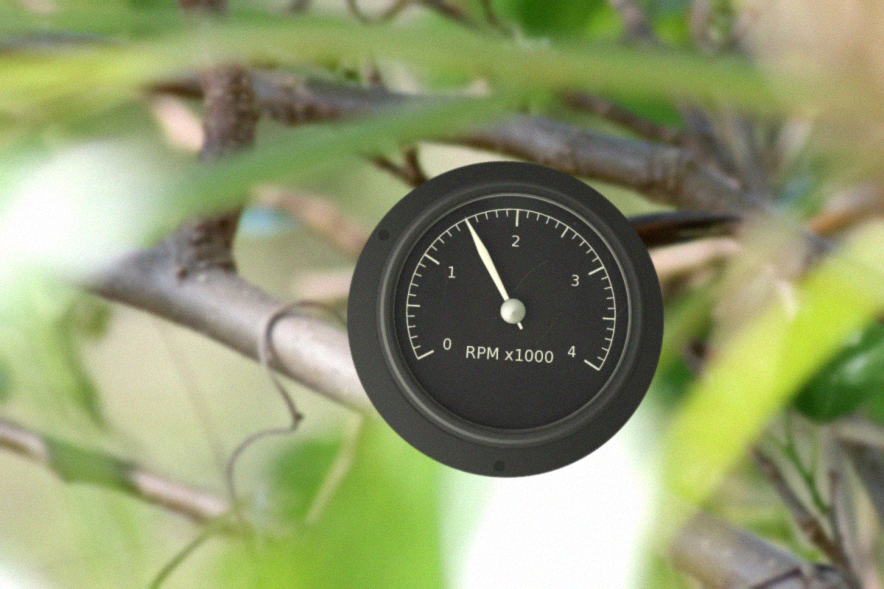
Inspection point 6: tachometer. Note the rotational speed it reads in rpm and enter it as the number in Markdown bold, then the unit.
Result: **1500** rpm
